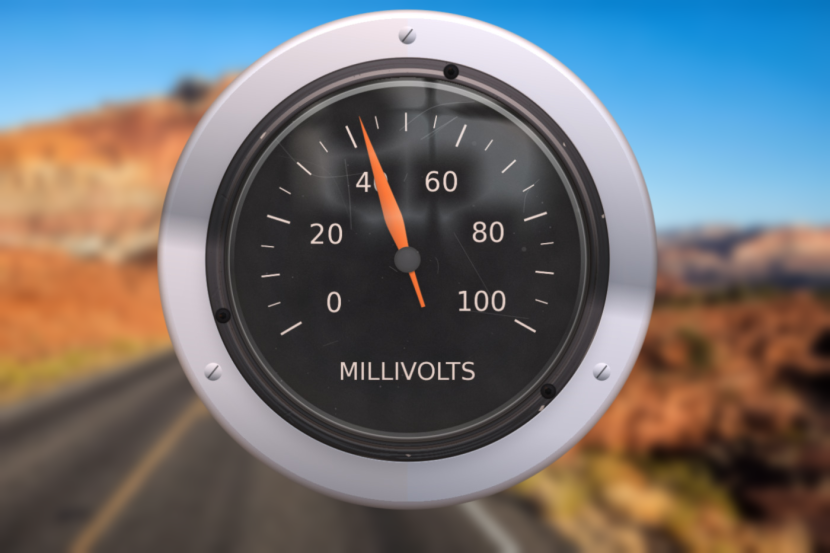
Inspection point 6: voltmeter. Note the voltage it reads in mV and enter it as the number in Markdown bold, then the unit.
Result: **42.5** mV
